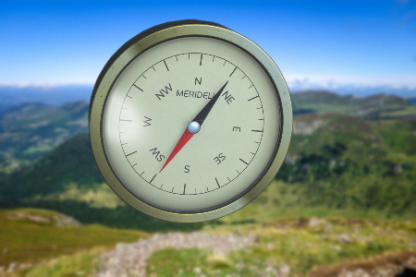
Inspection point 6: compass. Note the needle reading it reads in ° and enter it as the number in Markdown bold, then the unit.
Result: **210** °
